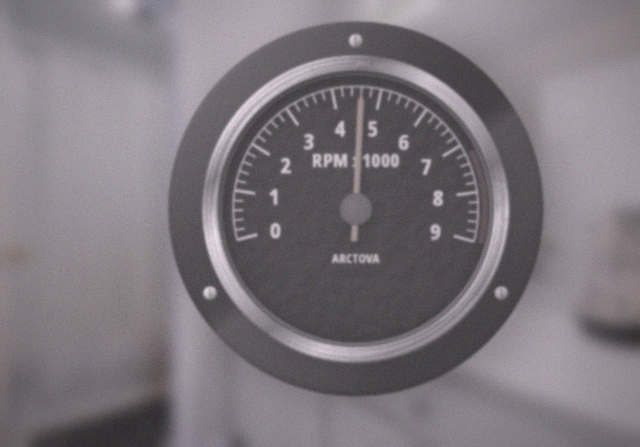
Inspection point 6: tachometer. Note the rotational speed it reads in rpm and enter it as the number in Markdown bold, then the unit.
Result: **4600** rpm
